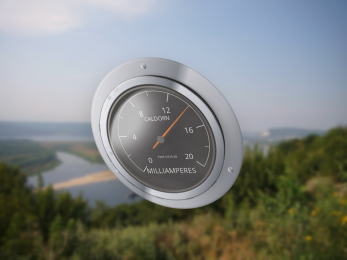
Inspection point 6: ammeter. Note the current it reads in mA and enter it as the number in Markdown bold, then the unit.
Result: **14** mA
